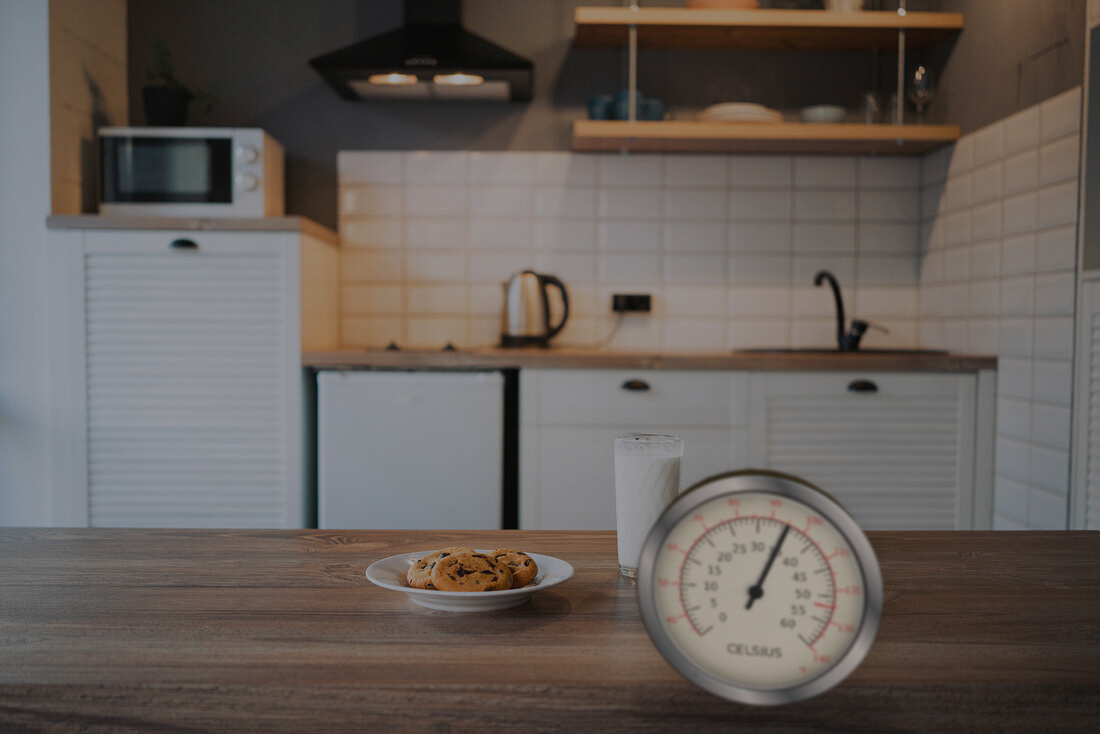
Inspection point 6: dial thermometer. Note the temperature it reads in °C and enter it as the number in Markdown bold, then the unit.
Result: **35** °C
